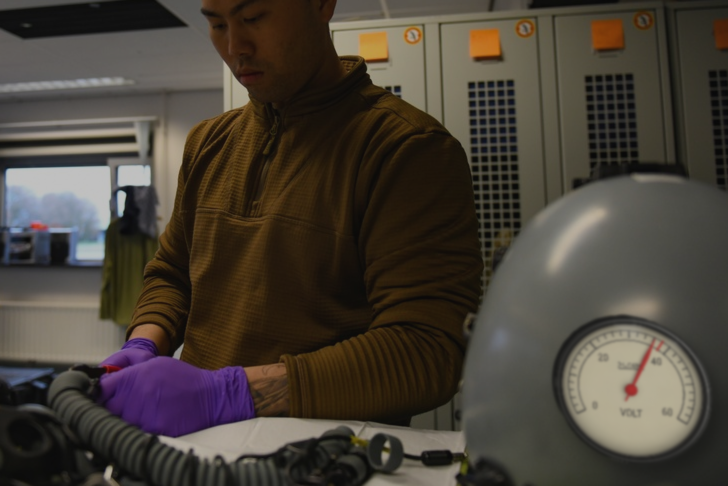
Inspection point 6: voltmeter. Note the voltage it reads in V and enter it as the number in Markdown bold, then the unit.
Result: **36** V
